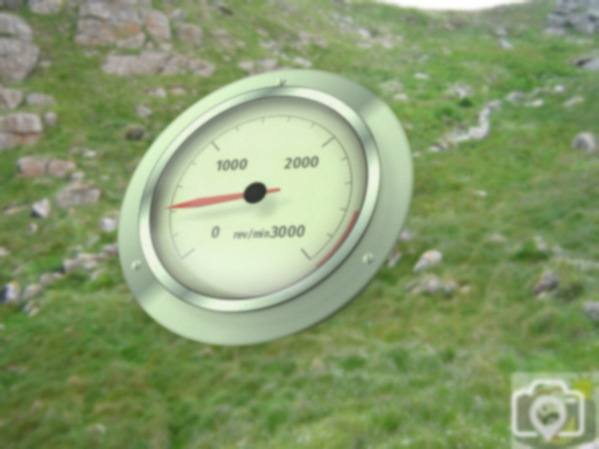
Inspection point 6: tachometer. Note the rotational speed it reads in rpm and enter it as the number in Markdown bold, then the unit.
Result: **400** rpm
